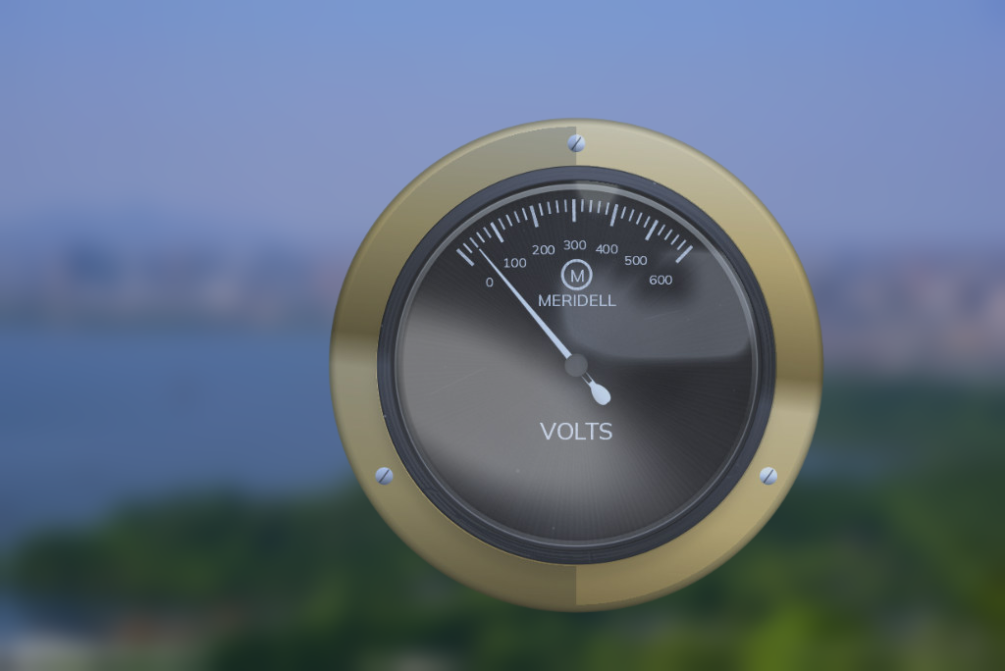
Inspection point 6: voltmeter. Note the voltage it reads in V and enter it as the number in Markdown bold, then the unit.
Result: **40** V
